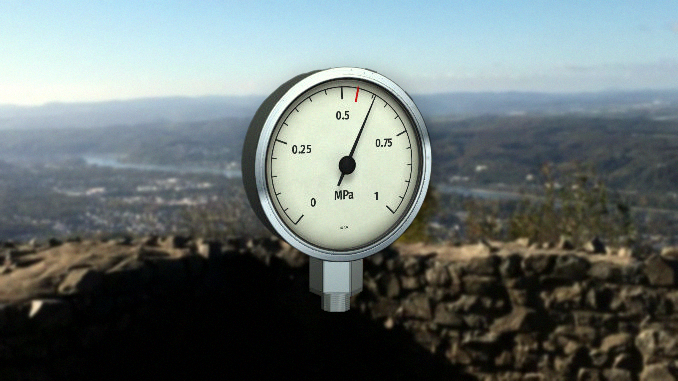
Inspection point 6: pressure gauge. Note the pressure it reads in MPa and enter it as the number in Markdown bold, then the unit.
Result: **0.6** MPa
